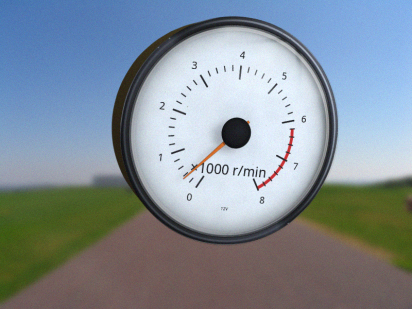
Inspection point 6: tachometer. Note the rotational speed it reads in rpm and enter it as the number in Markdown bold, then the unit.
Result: **400** rpm
